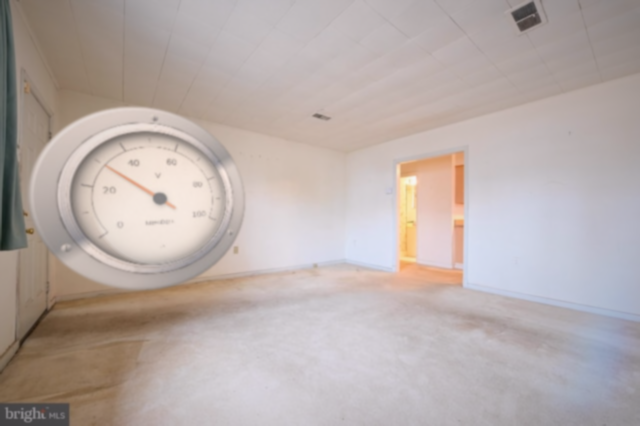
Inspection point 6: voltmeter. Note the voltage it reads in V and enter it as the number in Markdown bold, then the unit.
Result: **30** V
